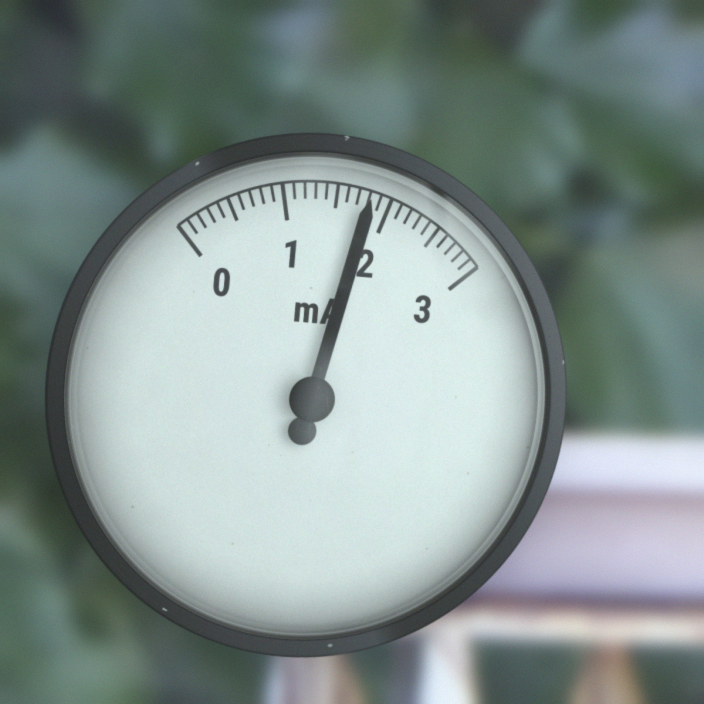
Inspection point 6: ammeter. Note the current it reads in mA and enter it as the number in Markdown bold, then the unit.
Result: **1.8** mA
